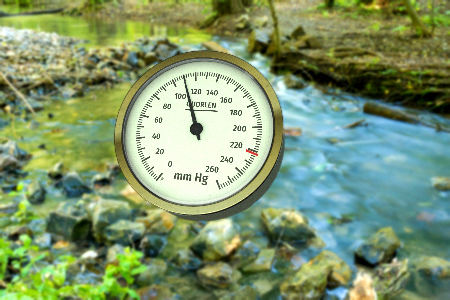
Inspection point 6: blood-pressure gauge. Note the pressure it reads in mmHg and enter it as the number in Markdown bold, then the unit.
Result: **110** mmHg
